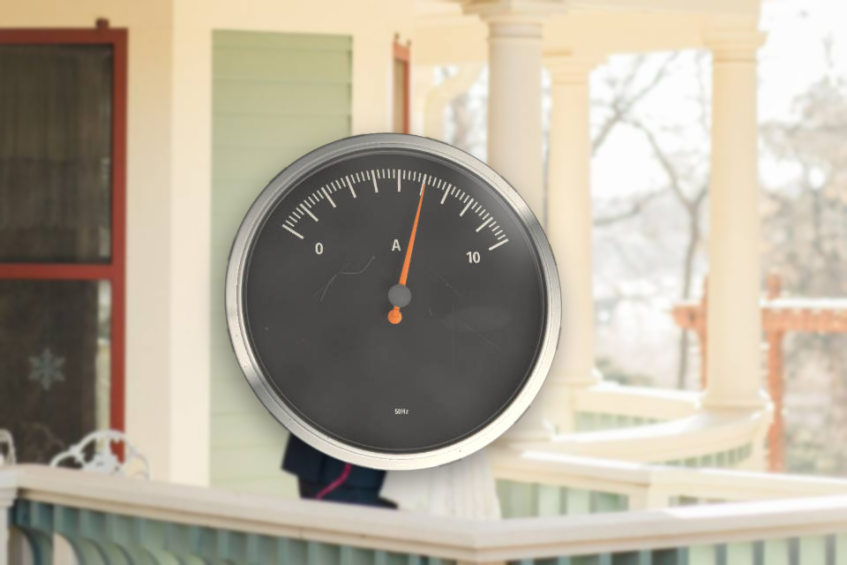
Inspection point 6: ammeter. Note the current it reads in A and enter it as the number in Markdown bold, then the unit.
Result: **6** A
